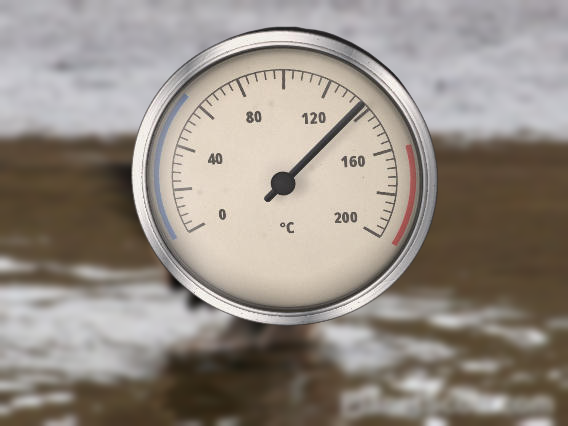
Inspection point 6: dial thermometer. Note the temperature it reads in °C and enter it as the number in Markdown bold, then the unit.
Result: **136** °C
